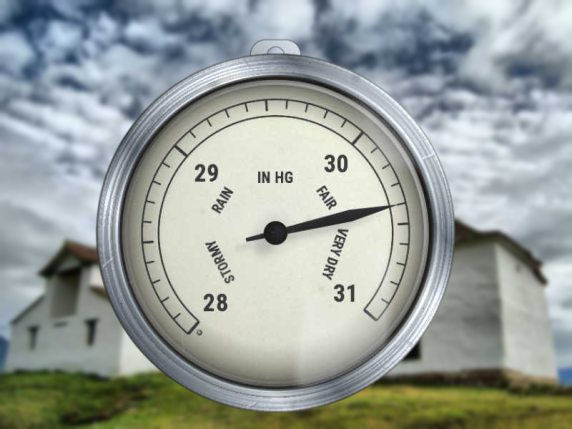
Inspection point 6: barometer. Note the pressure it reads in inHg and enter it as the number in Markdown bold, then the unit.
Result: **30.4** inHg
